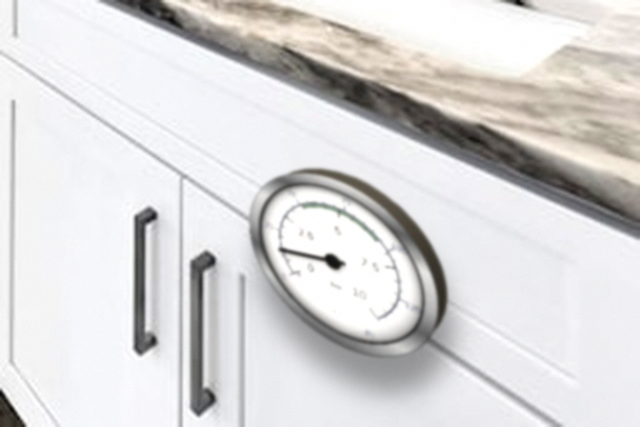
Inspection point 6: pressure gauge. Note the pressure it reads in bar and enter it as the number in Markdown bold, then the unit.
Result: **1** bar
